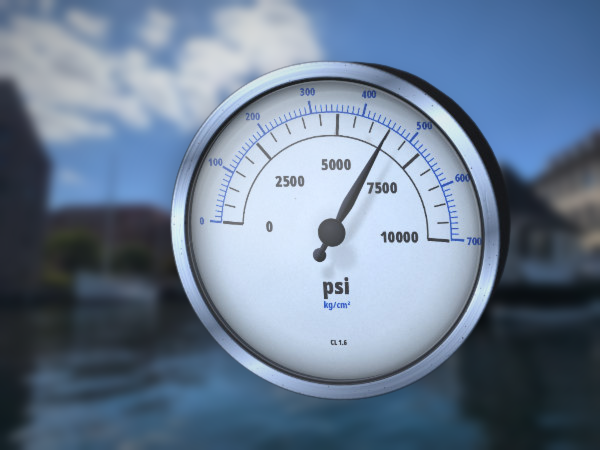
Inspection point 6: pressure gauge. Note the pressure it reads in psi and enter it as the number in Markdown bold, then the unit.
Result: **6500** psi
